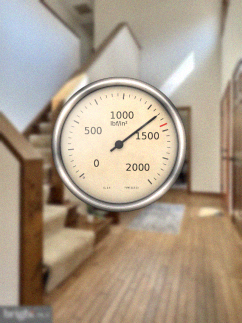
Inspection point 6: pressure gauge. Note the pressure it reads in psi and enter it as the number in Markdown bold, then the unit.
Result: **1350** psi
